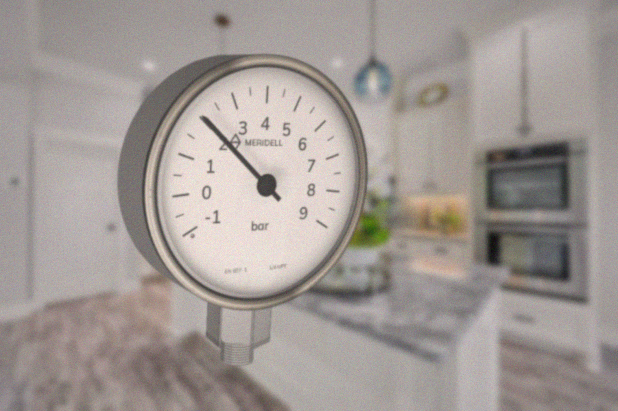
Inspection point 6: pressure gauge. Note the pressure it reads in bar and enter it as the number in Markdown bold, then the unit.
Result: **2** bar
